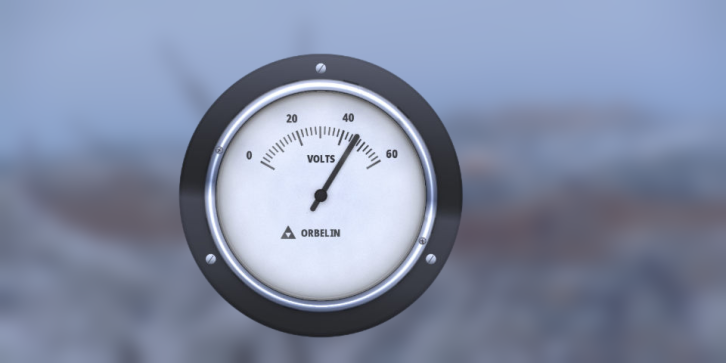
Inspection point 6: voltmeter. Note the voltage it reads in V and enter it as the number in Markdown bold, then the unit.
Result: **46** V
